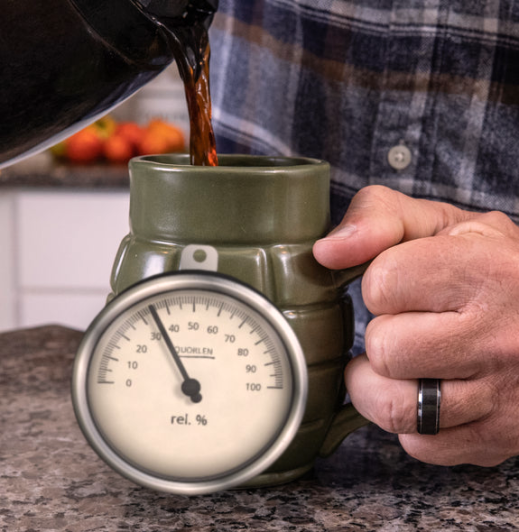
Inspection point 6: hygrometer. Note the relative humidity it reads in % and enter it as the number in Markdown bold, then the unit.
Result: **35** %
